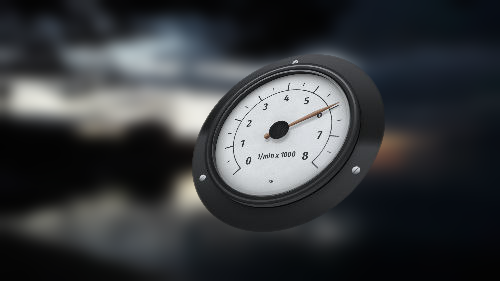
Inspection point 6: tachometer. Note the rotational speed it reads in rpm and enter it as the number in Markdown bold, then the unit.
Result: **6000** rpm
